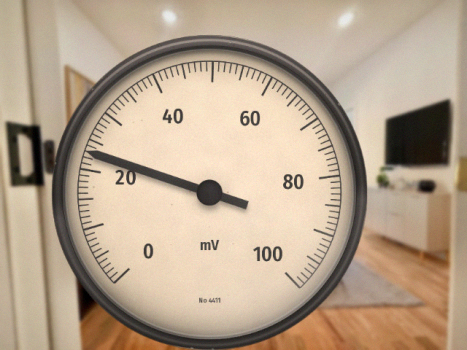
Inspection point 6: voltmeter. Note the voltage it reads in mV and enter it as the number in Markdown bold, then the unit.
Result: **23** mV
